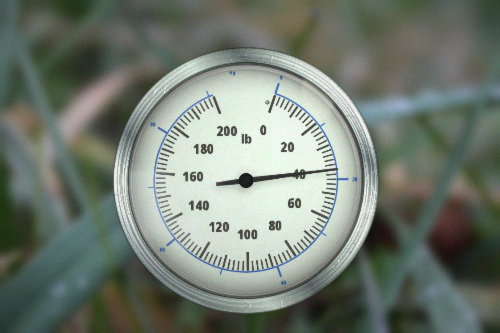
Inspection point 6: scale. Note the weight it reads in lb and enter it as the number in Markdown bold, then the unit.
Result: **40** lb
